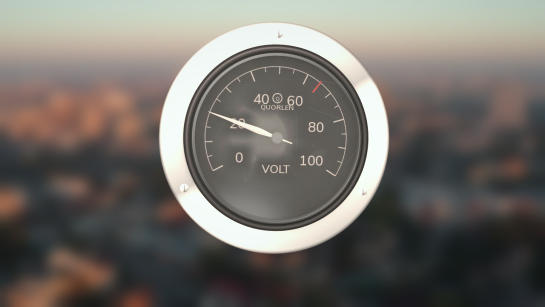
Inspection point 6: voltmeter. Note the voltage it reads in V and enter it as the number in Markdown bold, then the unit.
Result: **20** V
